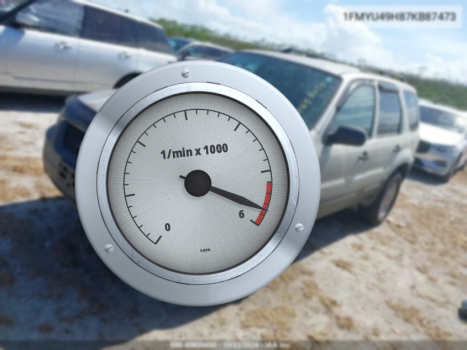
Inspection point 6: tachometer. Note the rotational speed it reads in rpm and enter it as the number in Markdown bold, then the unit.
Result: **5700** rpm
